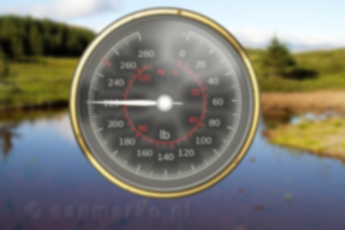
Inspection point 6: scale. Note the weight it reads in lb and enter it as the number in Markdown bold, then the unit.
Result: **220** lb
